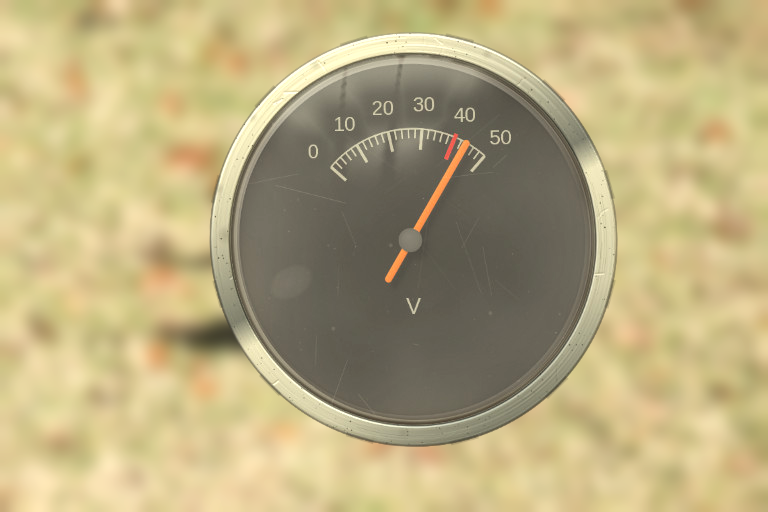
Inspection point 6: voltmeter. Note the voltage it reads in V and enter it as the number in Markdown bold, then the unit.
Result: **44** V
